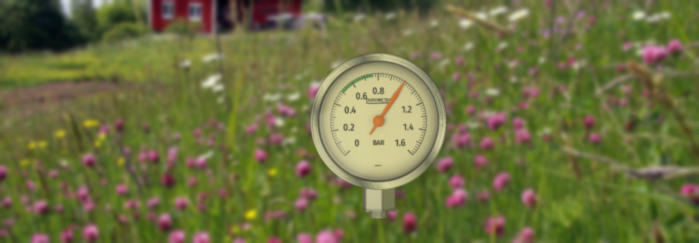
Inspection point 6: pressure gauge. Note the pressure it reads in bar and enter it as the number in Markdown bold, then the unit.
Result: **1** bar
